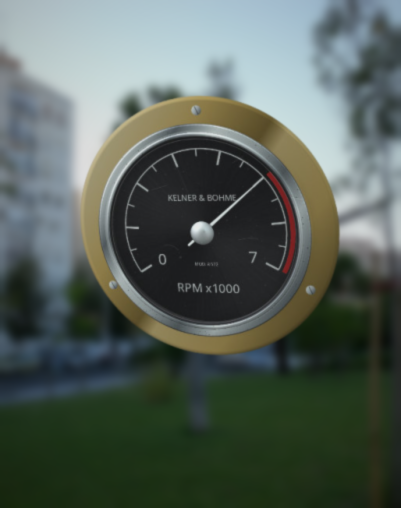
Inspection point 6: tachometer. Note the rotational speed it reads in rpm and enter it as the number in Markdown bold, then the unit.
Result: **5000** rpm
